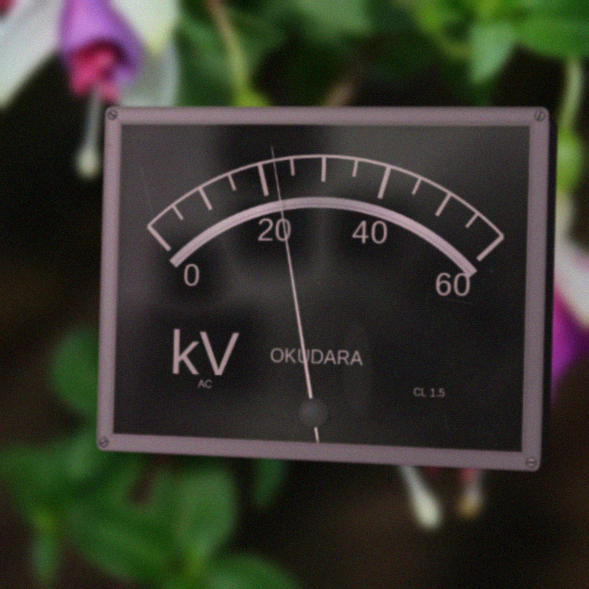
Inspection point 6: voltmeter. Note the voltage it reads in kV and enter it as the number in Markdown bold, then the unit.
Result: **22.5** kV
